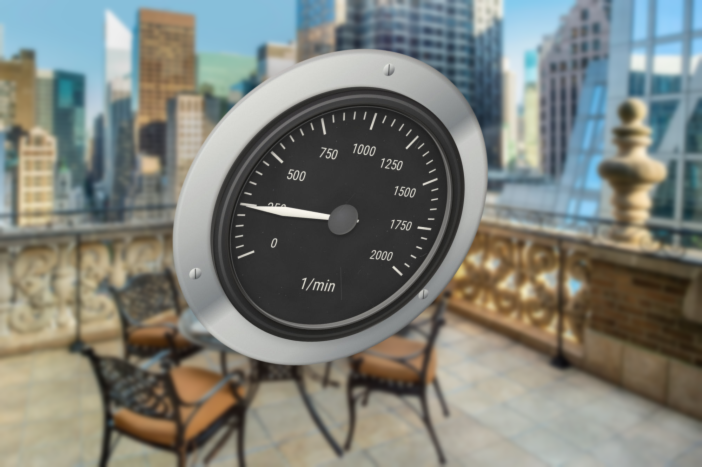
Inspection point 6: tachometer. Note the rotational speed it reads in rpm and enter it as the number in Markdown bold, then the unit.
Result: **250** rpm
